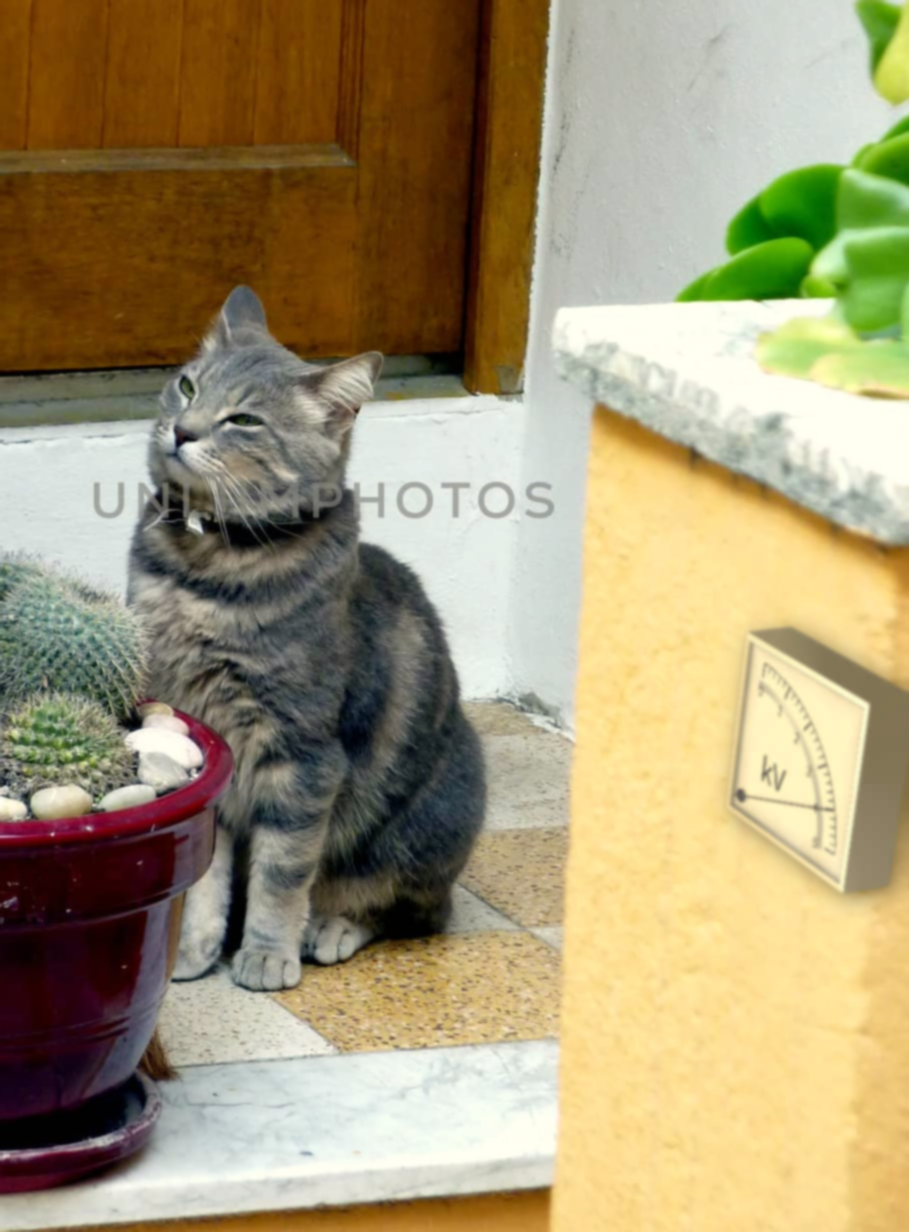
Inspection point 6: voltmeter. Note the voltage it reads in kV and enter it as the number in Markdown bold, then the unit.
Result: **4** kV
